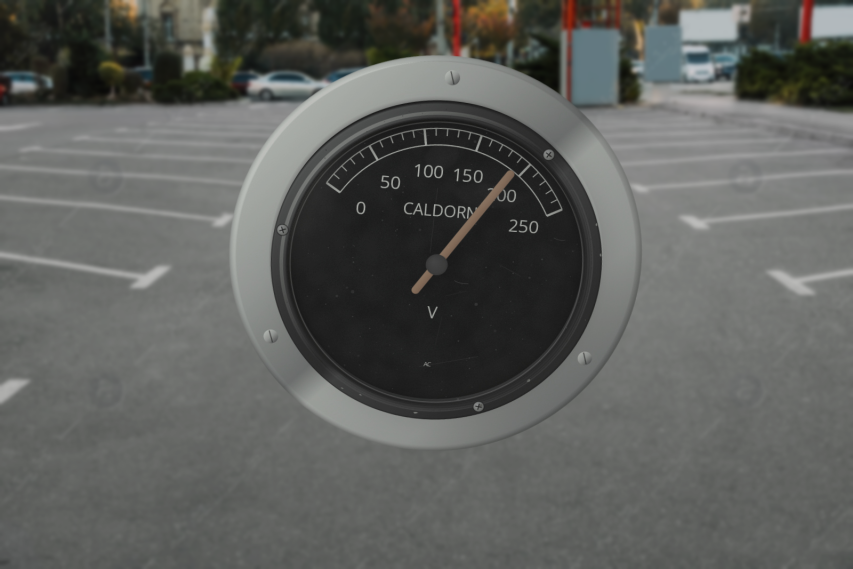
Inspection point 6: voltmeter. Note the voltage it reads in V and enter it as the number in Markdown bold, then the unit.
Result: **190** V
